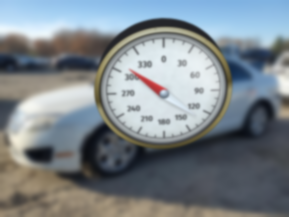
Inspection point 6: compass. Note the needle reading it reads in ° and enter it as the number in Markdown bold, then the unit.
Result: **310** °
